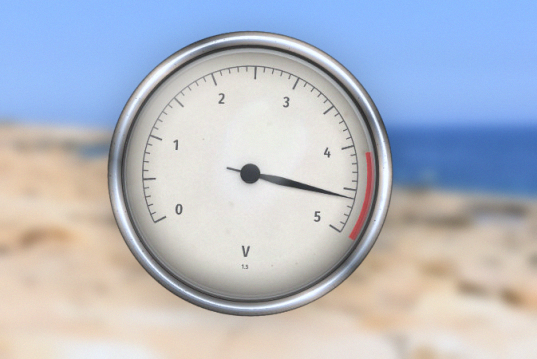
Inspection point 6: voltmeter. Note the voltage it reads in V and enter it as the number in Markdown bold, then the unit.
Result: **4.6** V
